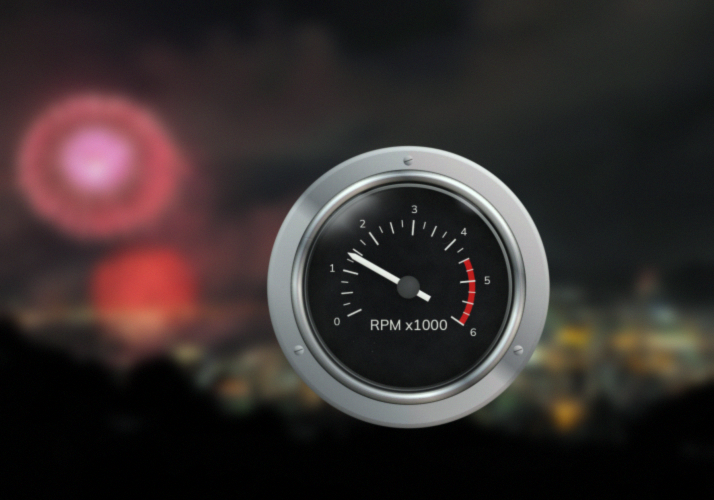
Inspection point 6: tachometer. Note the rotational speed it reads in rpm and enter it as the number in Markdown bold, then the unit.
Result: **1375** rpm
